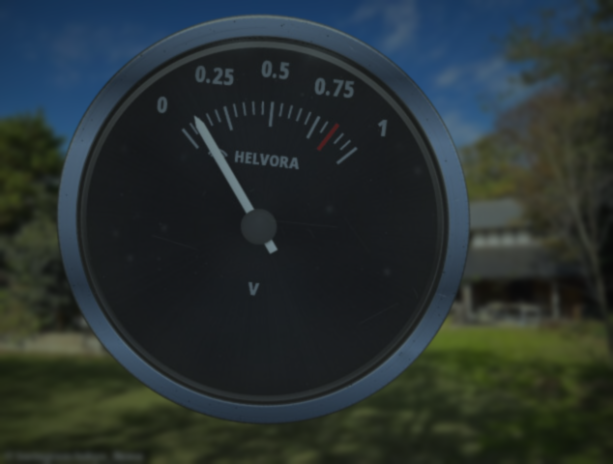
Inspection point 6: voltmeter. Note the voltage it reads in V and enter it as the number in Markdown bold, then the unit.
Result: **0.1** V
